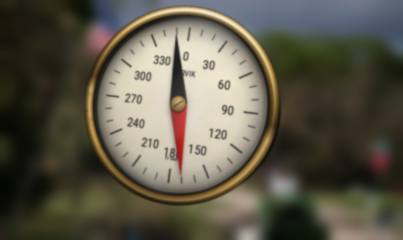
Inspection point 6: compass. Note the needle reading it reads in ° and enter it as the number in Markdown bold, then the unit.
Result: **170** °
